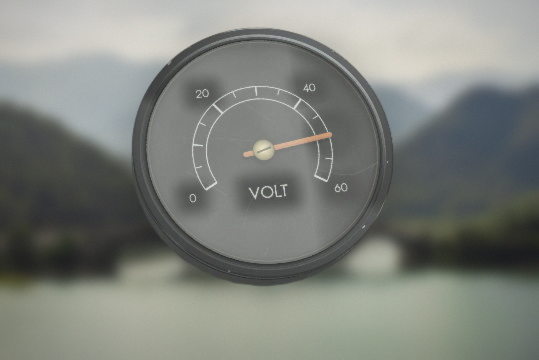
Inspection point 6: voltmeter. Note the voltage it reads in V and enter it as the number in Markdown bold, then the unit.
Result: **50** V
